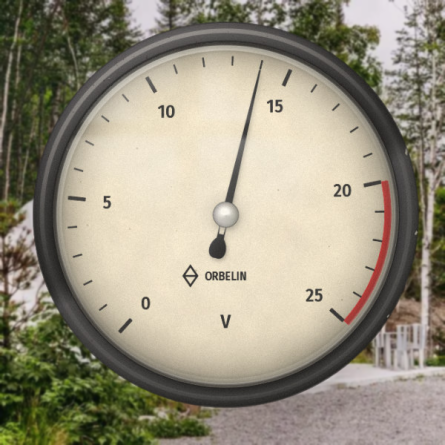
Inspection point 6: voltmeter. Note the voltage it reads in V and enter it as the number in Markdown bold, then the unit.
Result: **14** V
